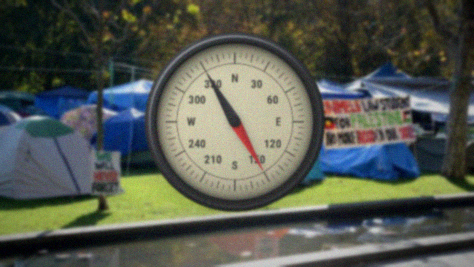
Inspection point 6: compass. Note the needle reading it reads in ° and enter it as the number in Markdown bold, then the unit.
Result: **150** °
